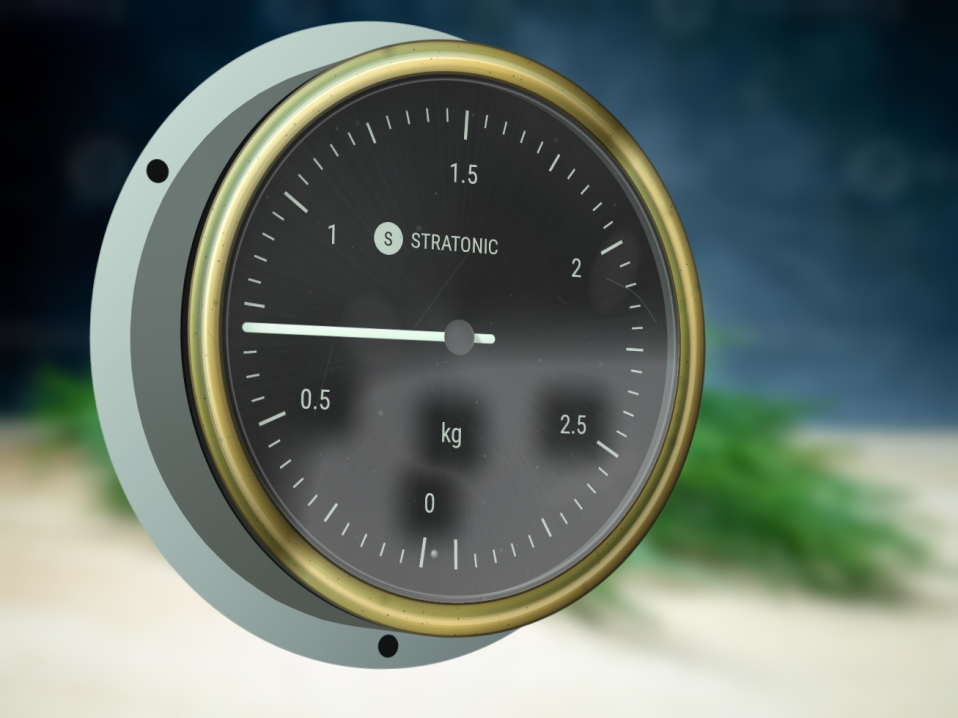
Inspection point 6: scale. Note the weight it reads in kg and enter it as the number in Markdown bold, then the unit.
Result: **0.7** kg
